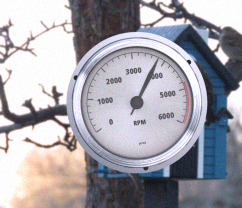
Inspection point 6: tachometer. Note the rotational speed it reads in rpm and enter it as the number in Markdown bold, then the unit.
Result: **3800** rpm
